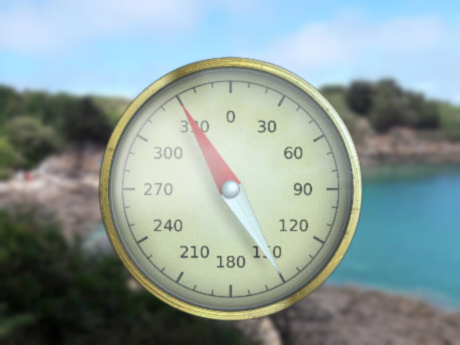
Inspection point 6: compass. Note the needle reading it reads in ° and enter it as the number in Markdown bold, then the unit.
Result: **330** °
